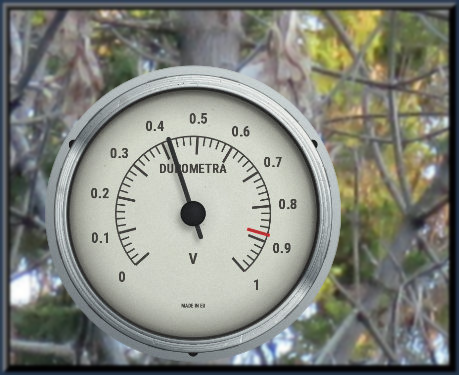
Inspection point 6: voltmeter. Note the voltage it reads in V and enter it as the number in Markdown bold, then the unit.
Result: **0.42** V
